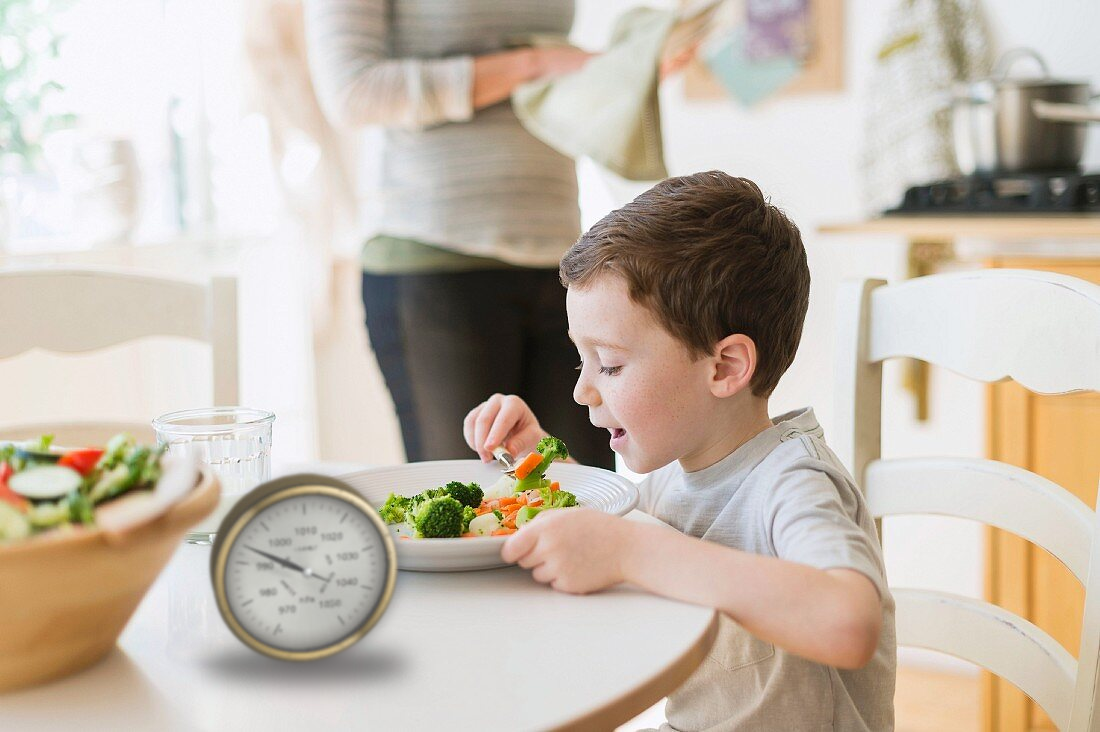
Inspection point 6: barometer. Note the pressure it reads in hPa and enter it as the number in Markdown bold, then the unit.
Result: **994** hPa
